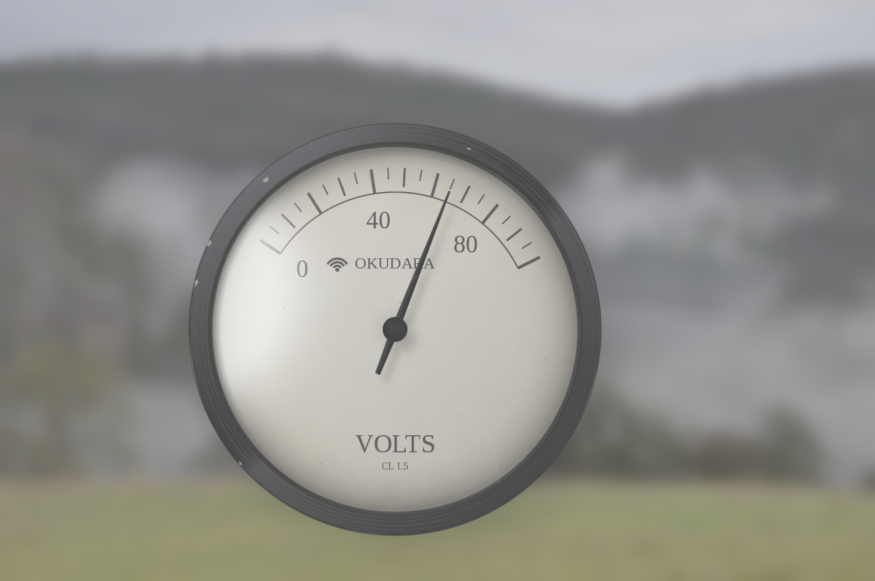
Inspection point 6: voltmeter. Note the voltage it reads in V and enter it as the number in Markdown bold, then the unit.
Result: **65** V
